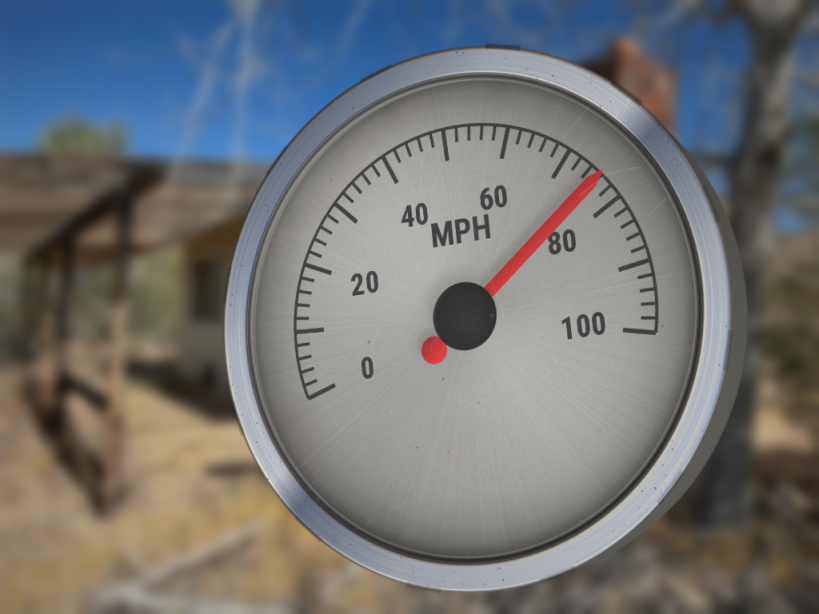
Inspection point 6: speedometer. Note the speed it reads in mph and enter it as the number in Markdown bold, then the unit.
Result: **76** mph
